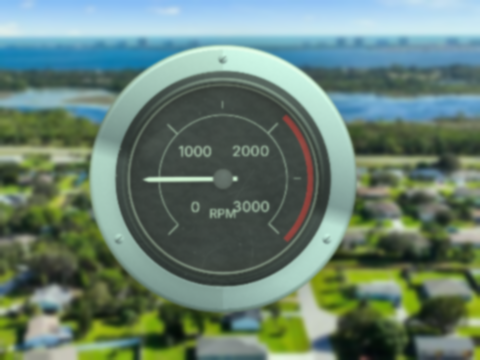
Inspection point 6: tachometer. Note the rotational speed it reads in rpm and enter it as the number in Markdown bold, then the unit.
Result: **500** rpm
